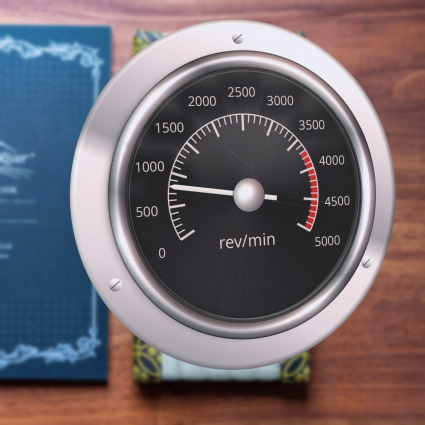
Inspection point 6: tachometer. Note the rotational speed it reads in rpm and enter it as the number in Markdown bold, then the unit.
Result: **800** rpm
